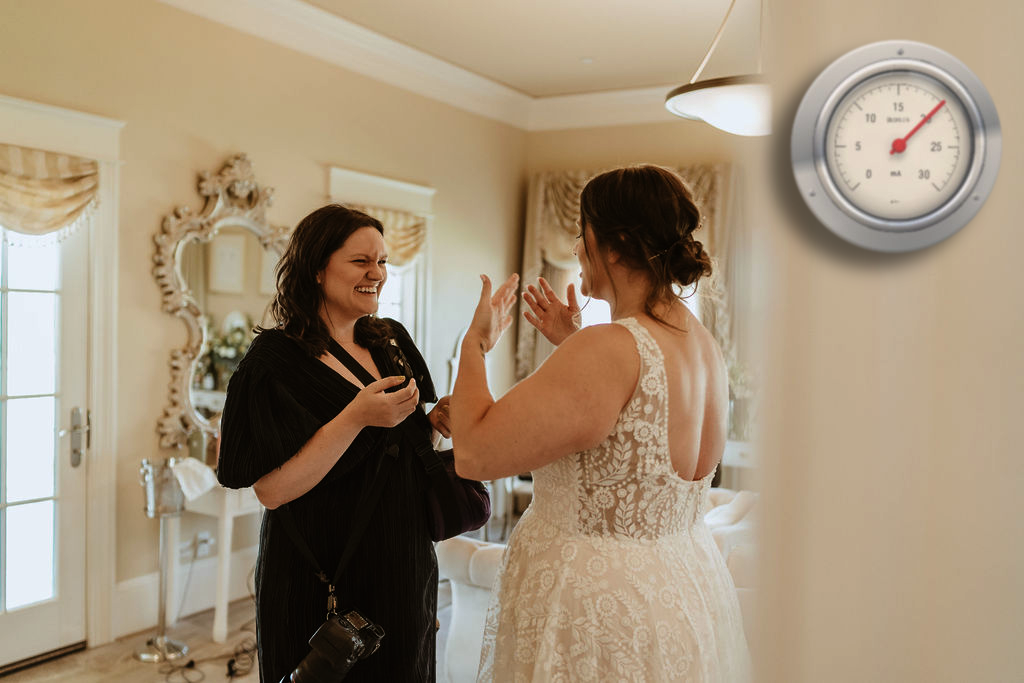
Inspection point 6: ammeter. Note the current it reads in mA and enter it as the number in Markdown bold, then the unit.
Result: **20** mA
